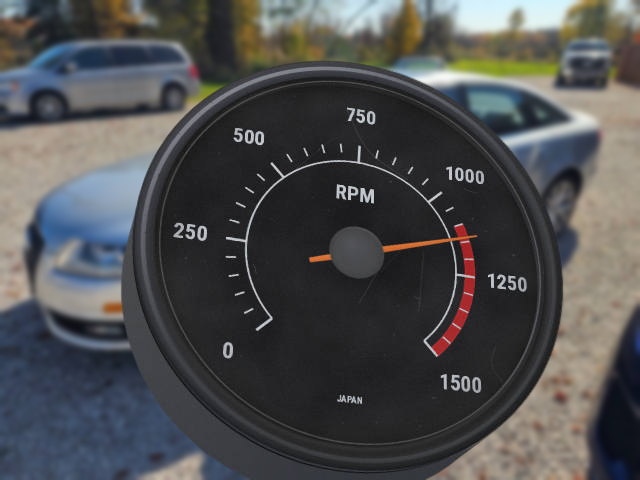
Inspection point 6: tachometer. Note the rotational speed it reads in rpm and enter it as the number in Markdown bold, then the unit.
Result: **1150** rpm
